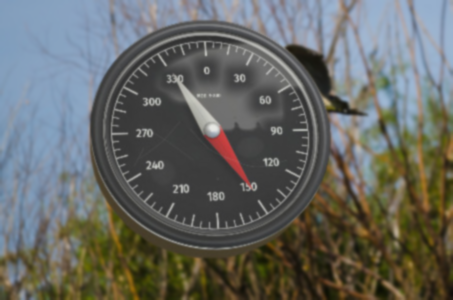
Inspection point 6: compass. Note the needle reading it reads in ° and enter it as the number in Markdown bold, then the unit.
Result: **150** °
